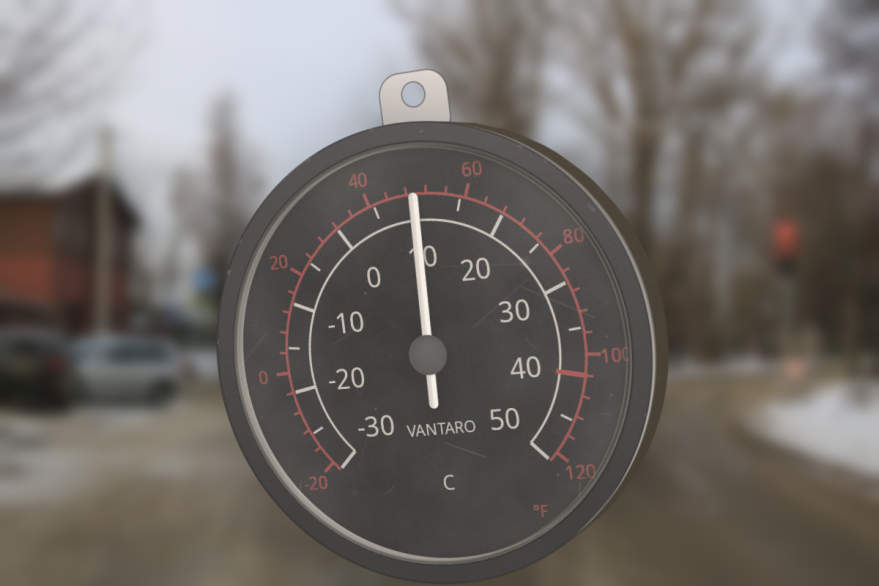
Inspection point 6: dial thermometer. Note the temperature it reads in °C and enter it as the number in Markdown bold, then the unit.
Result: **10** °C
